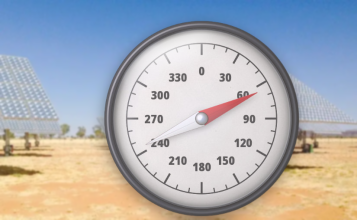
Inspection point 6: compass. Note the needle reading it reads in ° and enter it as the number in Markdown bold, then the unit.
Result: **65** °
